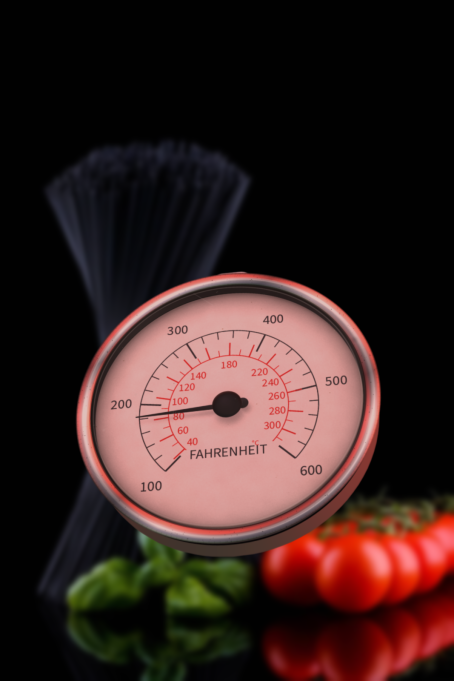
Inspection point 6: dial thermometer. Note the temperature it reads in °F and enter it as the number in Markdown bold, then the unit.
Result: **180** °F
